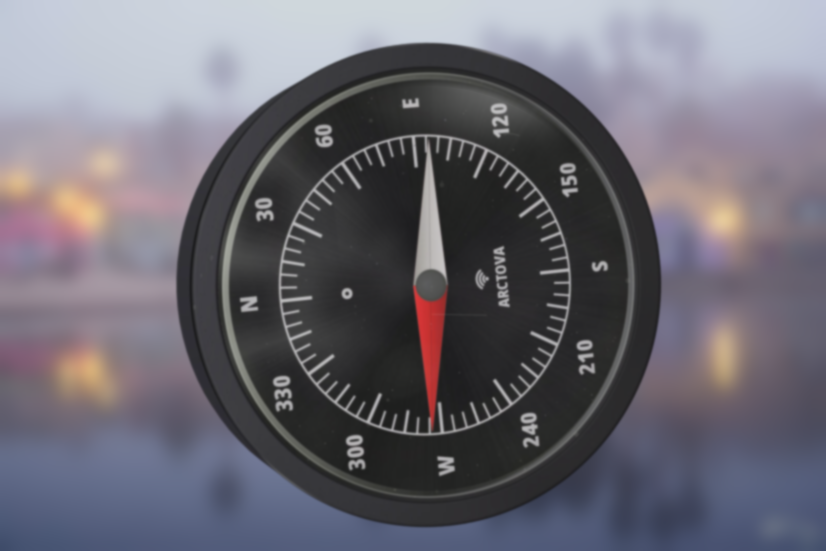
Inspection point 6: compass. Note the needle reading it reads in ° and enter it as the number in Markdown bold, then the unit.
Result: **275** °
